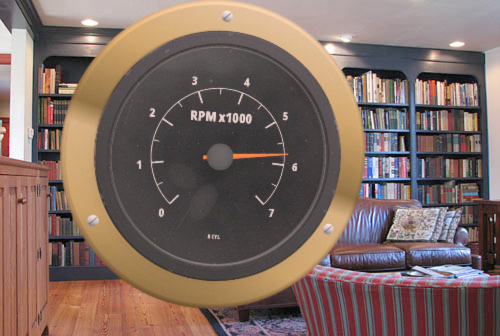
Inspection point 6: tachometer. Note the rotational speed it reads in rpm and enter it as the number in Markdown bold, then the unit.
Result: **5750** rpm
